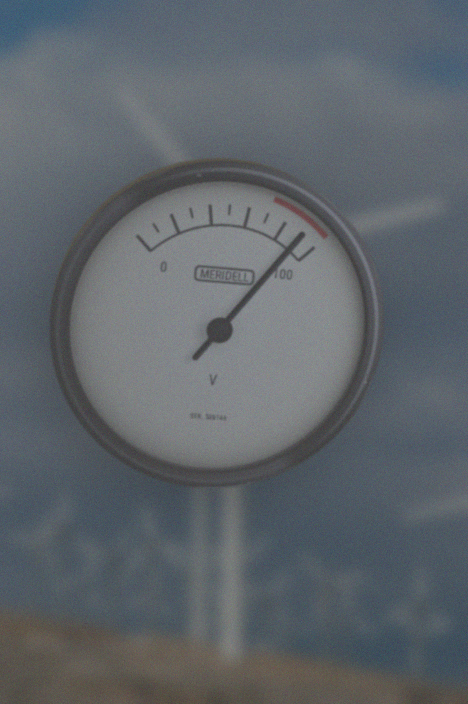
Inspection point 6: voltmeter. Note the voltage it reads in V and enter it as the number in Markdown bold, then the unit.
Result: **90** V
